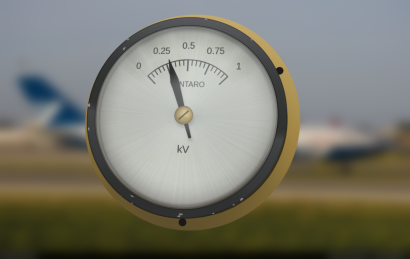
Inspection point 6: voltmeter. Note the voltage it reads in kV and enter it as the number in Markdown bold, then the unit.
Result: **0.3** kV
